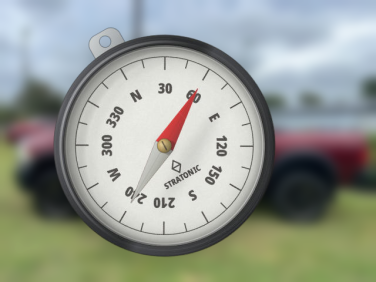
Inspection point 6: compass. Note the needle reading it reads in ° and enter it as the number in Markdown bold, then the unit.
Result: **60** °
